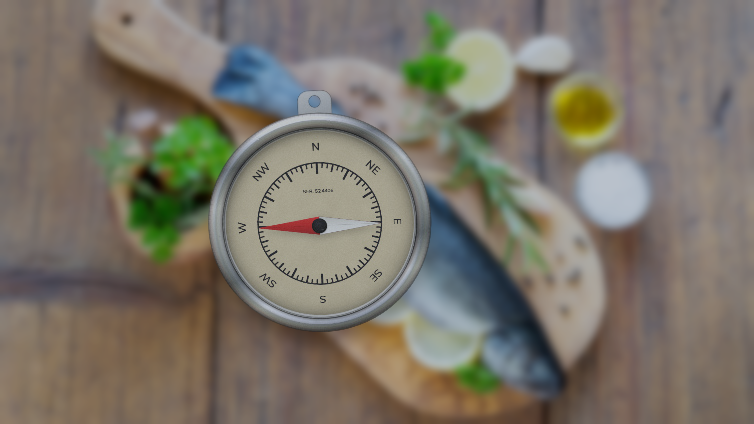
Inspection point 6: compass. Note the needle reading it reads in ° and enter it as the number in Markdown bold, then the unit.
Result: **270** °
